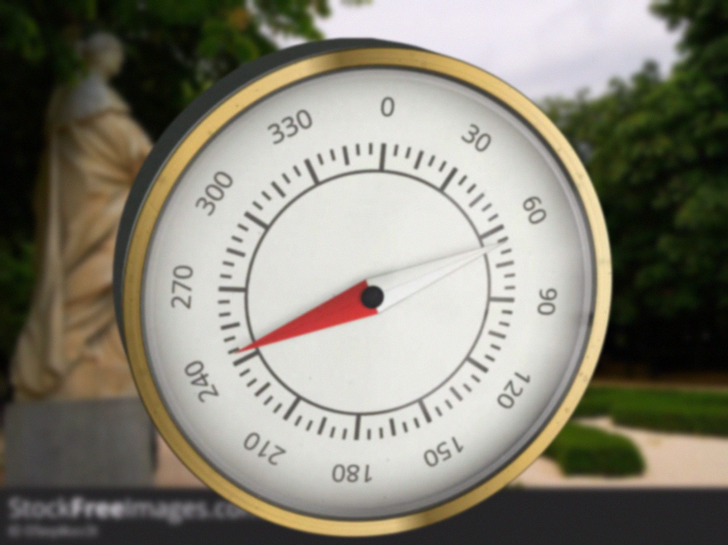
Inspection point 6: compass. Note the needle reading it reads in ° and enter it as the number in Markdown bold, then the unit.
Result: **245** °
